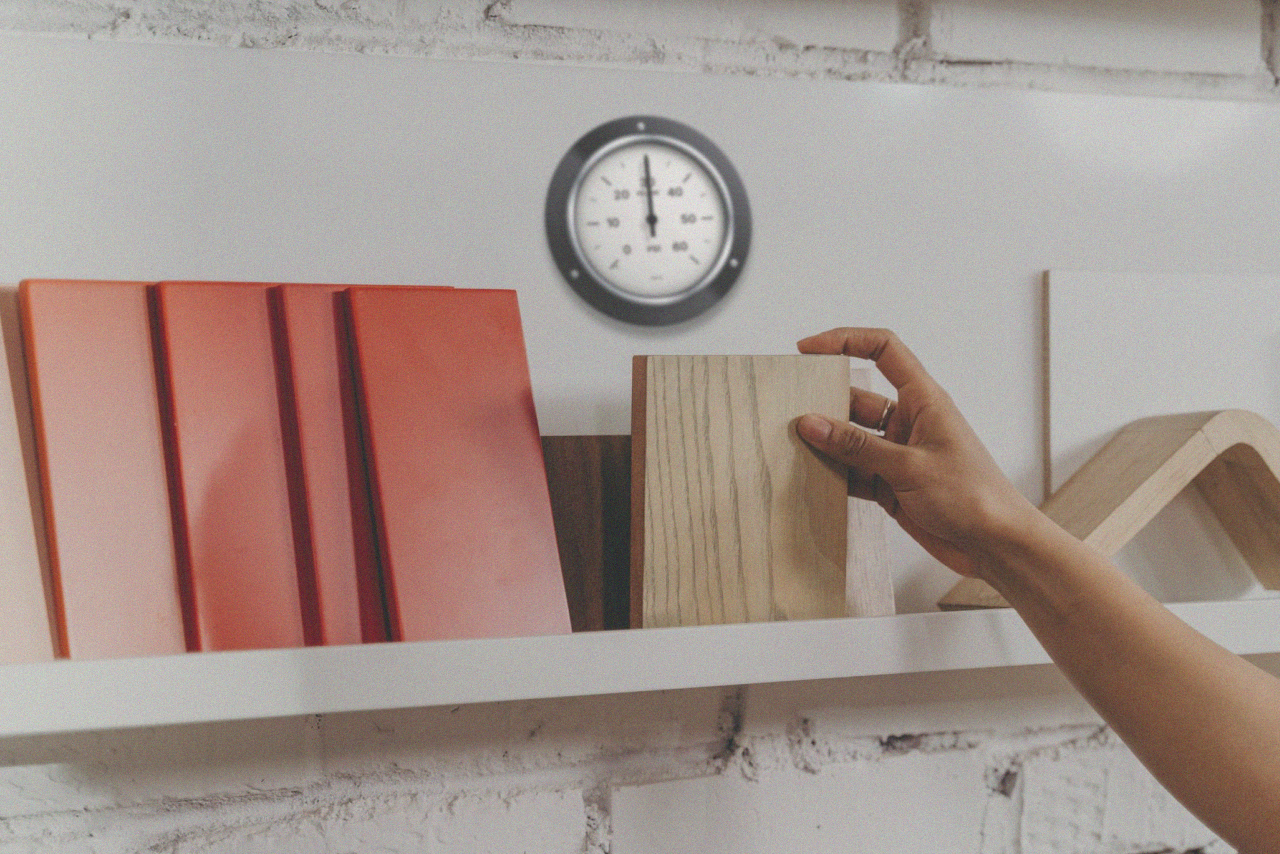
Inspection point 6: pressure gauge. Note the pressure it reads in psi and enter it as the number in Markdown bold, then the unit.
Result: **30** psi
